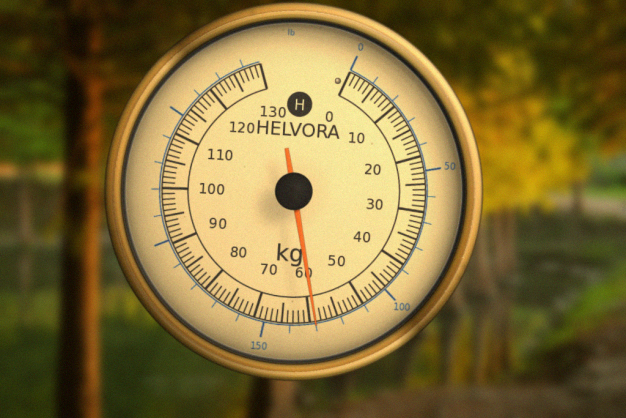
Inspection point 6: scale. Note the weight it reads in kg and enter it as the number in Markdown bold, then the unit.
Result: **59** kg
